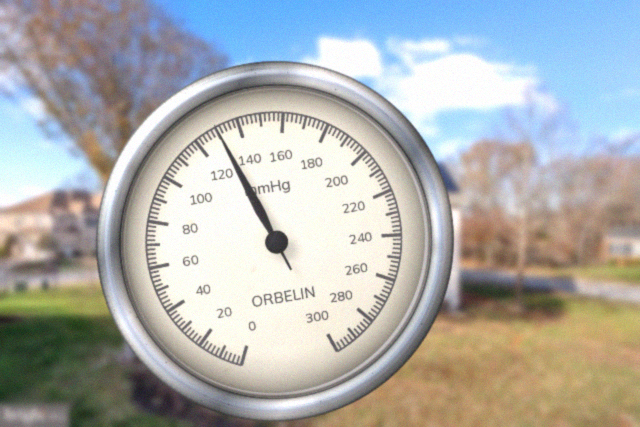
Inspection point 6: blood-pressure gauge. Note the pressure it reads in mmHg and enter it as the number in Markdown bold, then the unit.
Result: **130** mmHg
